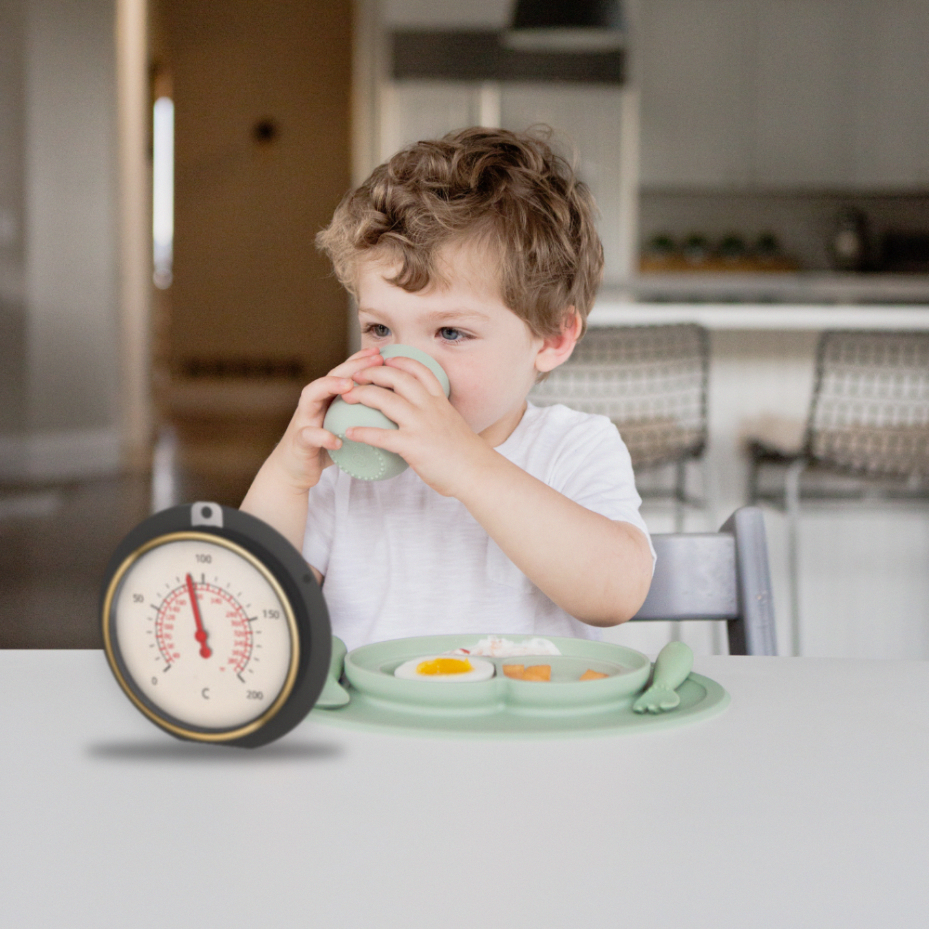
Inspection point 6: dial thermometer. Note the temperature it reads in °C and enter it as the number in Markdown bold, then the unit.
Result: **90** °C
